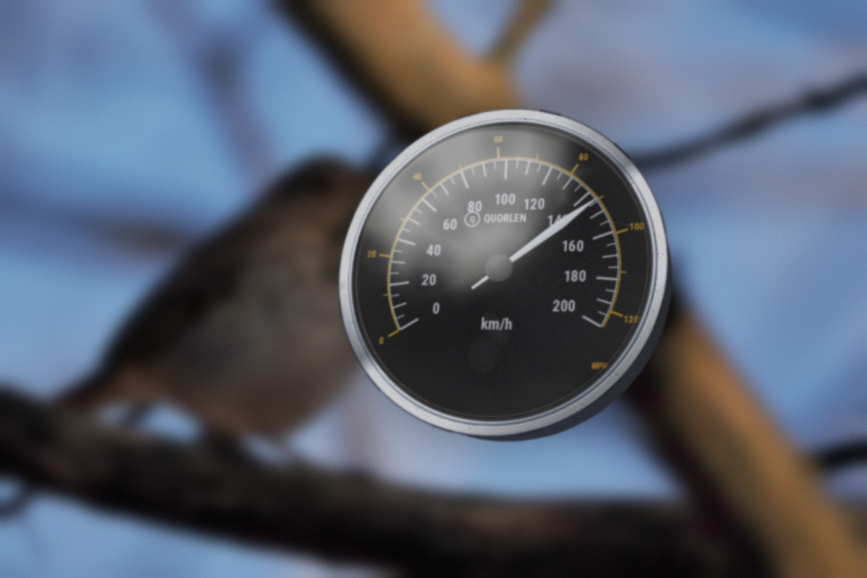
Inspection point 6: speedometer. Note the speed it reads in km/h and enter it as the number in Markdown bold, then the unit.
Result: **145** km/h
